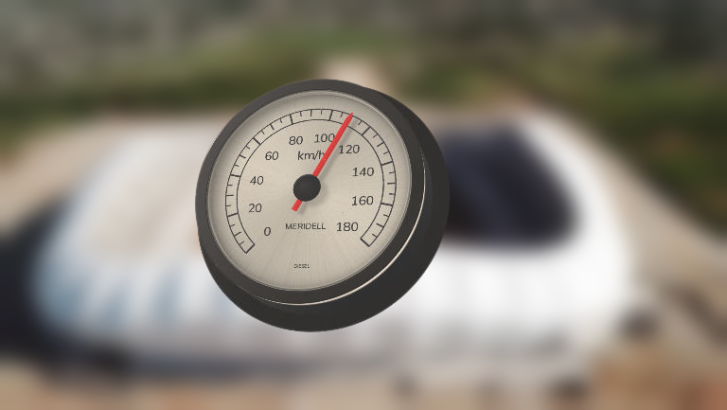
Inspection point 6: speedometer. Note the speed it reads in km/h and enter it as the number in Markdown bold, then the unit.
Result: **110** km/h
